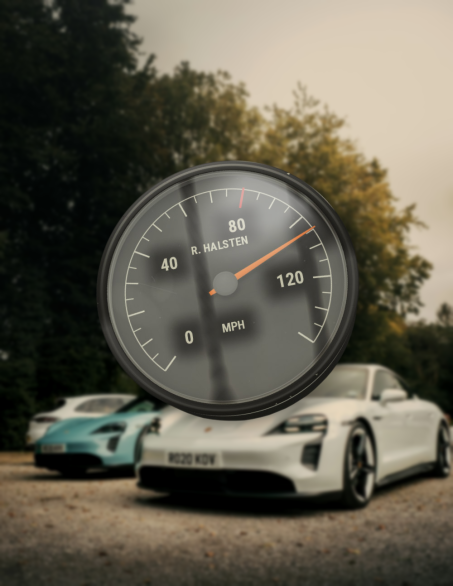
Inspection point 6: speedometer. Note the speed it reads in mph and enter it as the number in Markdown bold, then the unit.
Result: **105** mph
